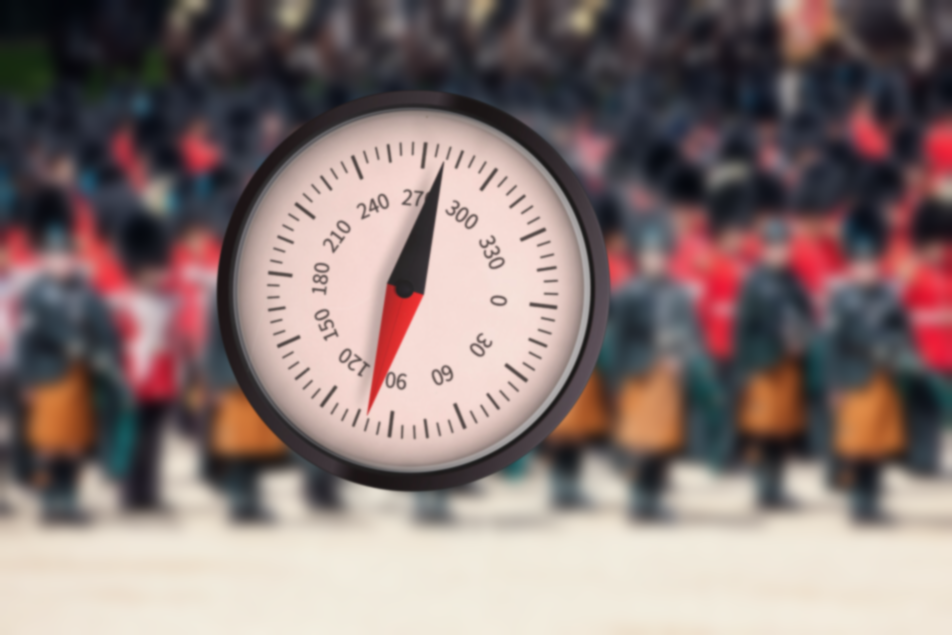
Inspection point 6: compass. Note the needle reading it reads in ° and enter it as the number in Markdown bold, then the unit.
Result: **100** °
